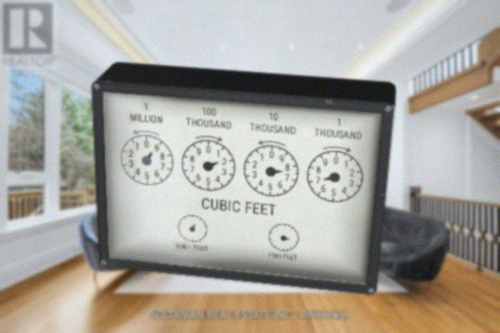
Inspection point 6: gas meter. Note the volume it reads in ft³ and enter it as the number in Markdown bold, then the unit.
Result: **917700** ft³
